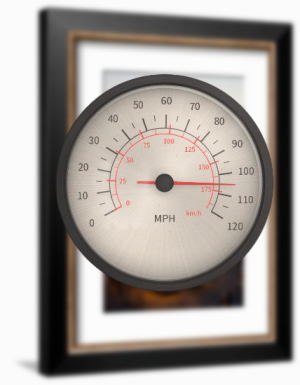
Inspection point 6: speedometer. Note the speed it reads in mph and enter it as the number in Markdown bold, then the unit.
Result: **105** mph
